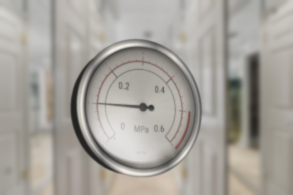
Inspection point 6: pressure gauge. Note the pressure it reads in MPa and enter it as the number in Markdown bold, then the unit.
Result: **0.1** MPa
